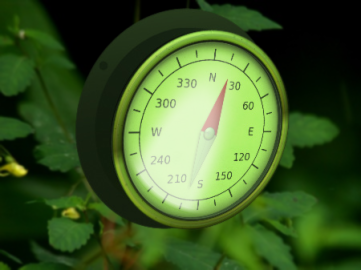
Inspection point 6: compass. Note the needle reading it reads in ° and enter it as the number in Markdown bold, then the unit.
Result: **15** °
